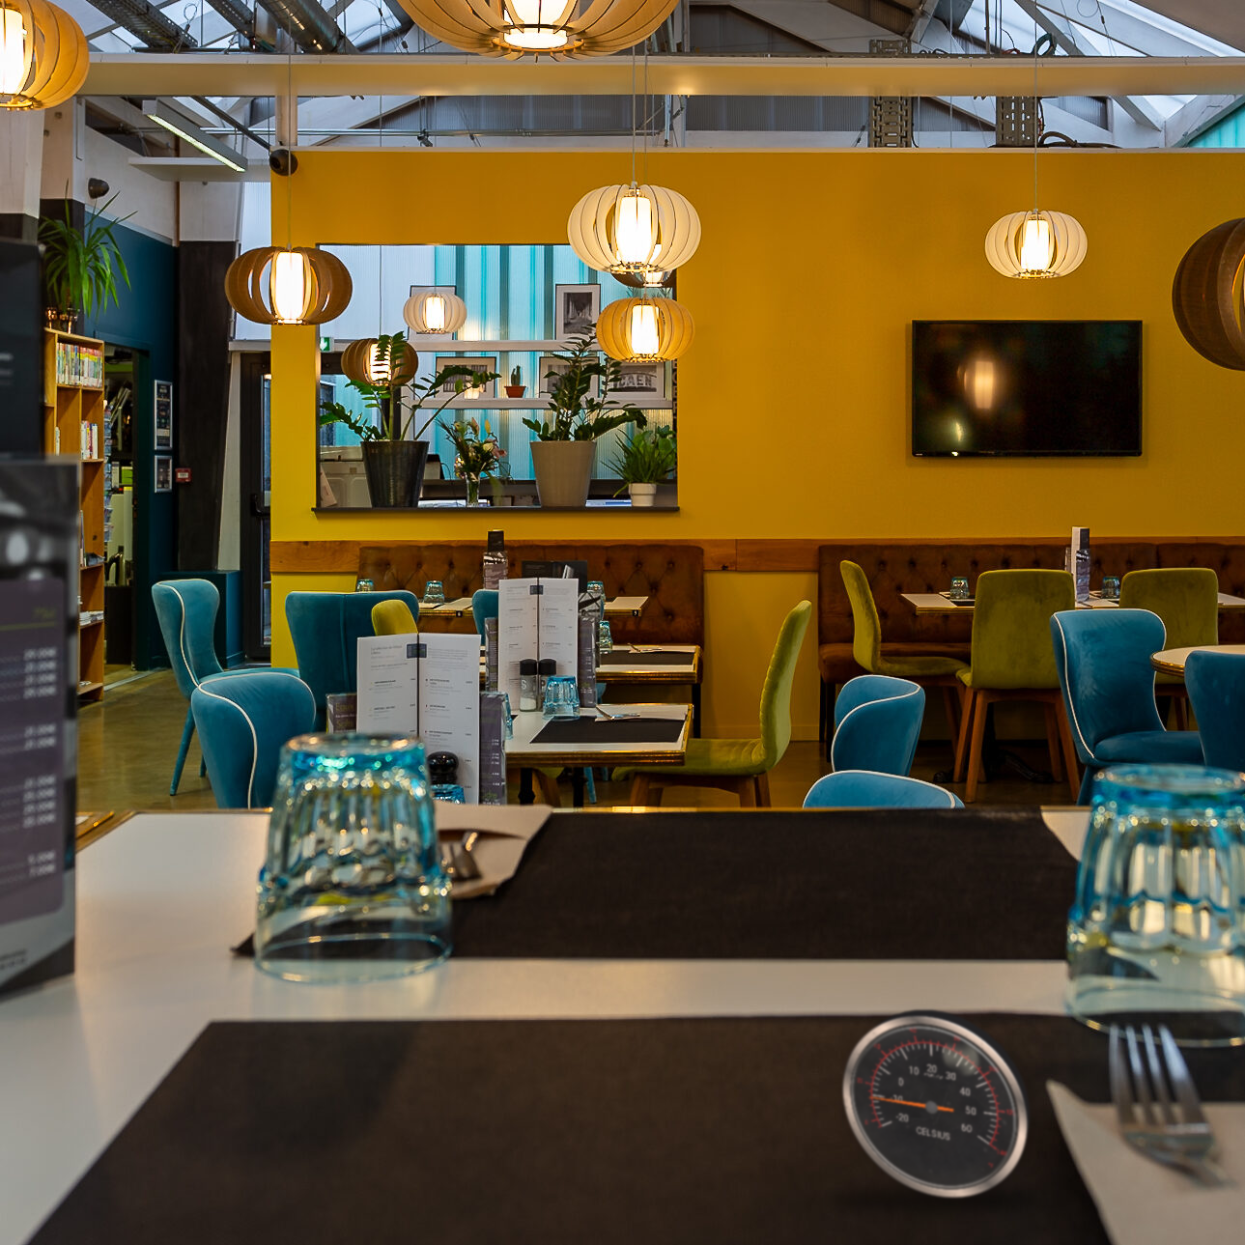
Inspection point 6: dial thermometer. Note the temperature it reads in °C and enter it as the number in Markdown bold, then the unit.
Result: **-10** °C
